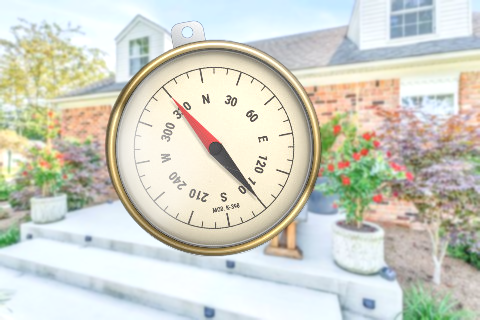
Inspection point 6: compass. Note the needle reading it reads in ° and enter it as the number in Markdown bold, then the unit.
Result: **330** °
